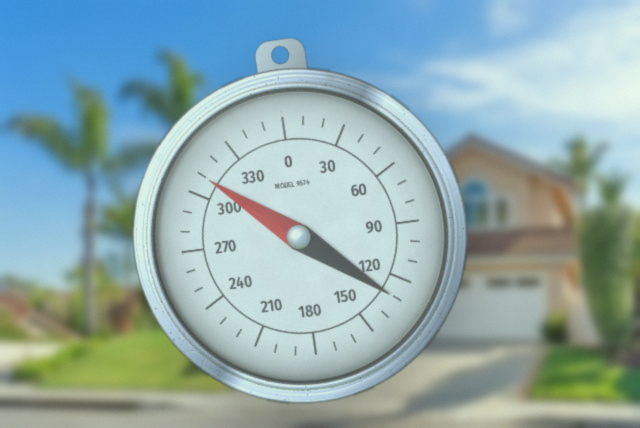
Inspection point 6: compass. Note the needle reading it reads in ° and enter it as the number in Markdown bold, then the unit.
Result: **310** °
